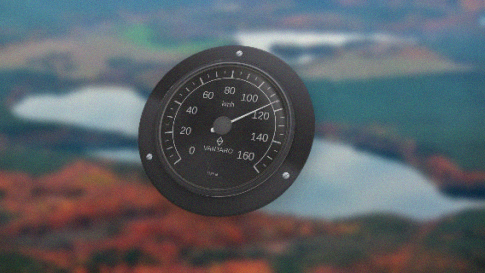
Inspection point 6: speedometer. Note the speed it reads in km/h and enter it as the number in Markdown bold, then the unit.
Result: **115** km/h
